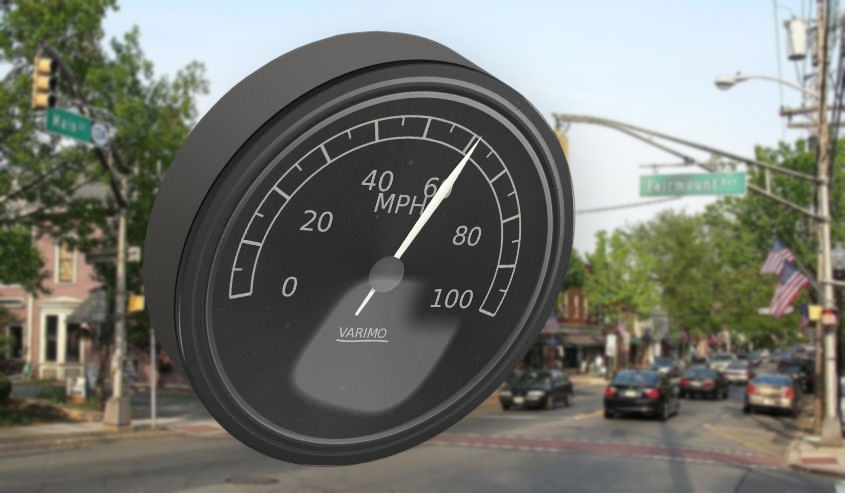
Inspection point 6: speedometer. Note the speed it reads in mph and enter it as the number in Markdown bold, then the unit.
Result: **60** mph
